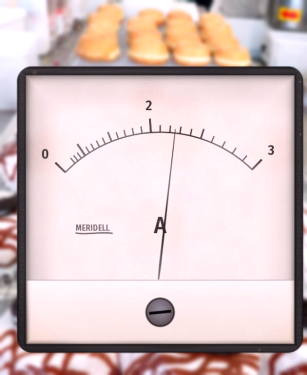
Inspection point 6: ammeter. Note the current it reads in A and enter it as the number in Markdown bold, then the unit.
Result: **2.25** A
